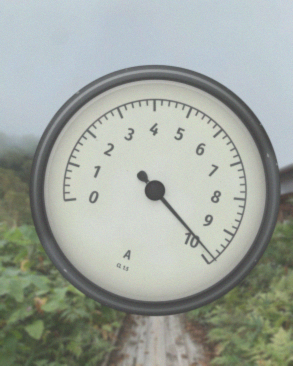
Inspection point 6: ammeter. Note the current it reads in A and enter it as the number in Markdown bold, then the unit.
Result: **9.8** A
